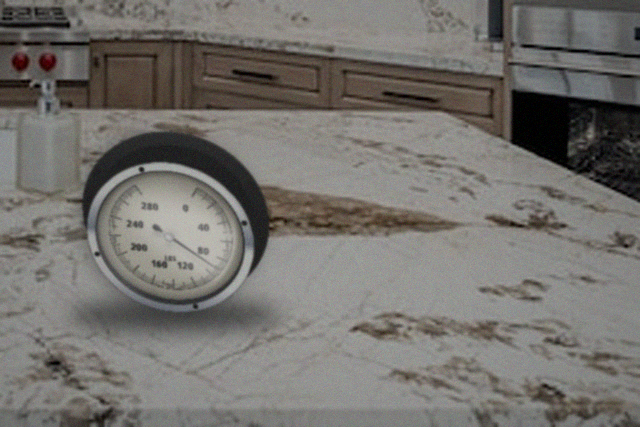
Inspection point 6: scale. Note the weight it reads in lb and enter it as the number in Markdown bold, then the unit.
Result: **90** lb
